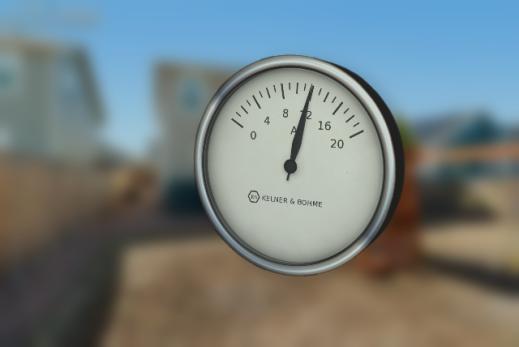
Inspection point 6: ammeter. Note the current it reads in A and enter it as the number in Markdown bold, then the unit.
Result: **12** A
